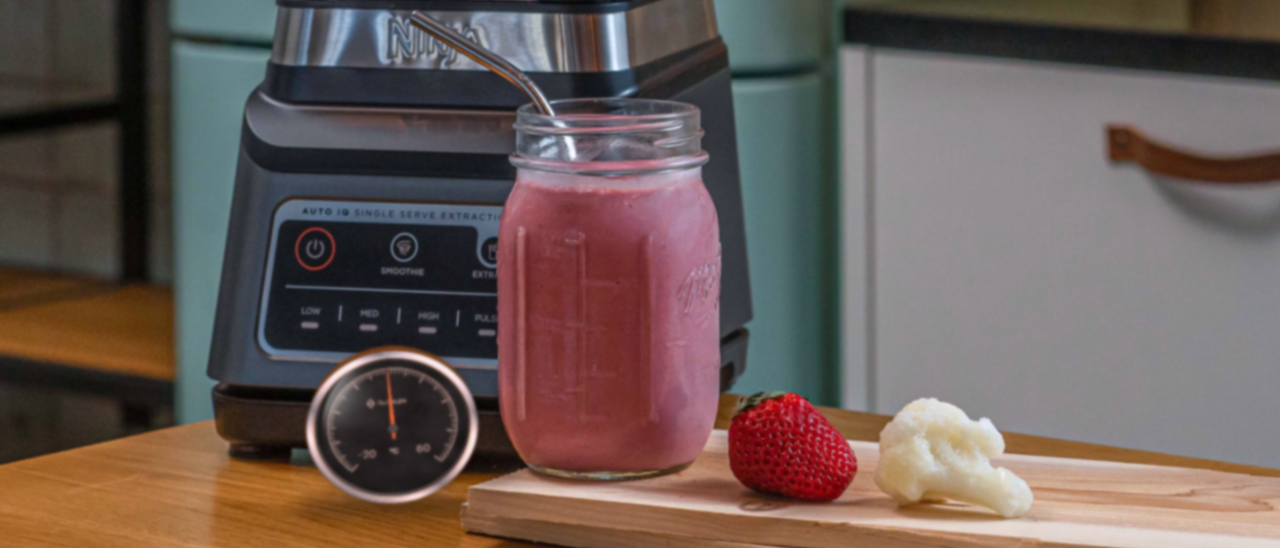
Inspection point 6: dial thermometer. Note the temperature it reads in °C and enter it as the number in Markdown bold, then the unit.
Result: **20** °C
